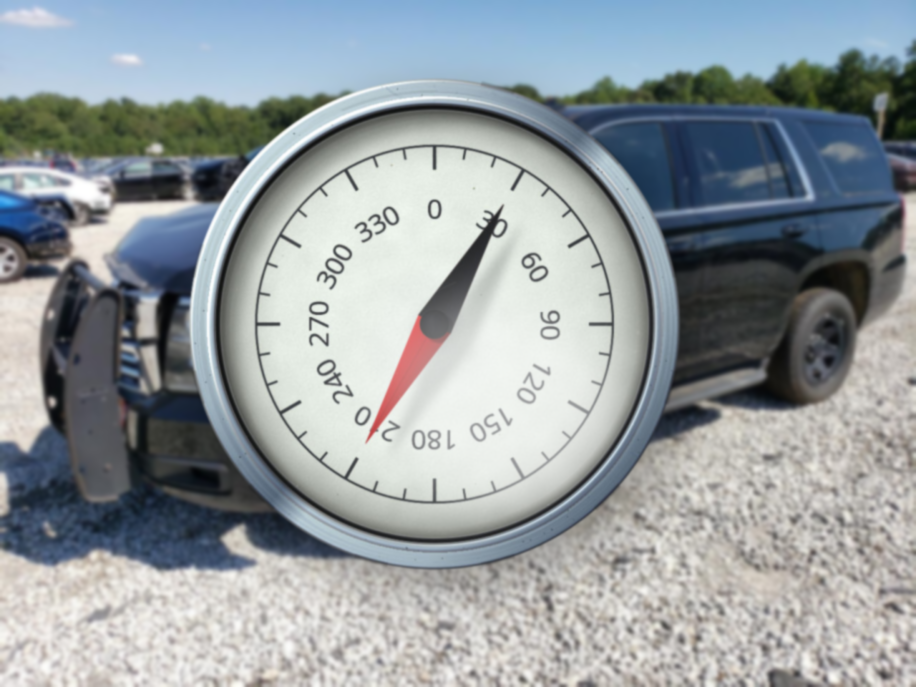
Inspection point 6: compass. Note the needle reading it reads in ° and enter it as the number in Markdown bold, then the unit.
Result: **210** °
